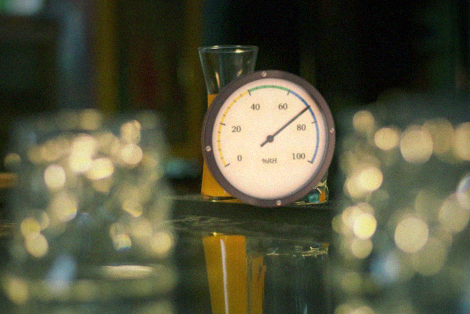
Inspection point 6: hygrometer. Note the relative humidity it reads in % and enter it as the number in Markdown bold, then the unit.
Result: **72** %
